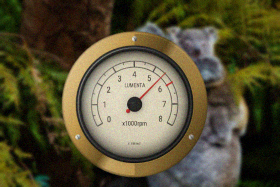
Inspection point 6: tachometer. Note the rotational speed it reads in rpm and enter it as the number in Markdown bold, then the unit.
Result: **5500** rpm
